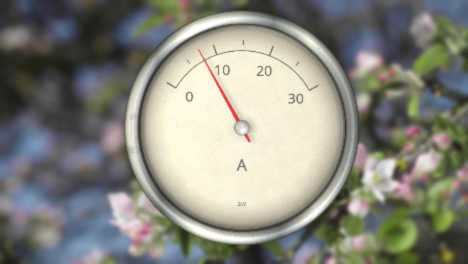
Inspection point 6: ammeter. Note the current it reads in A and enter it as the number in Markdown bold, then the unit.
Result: **7.5** A
